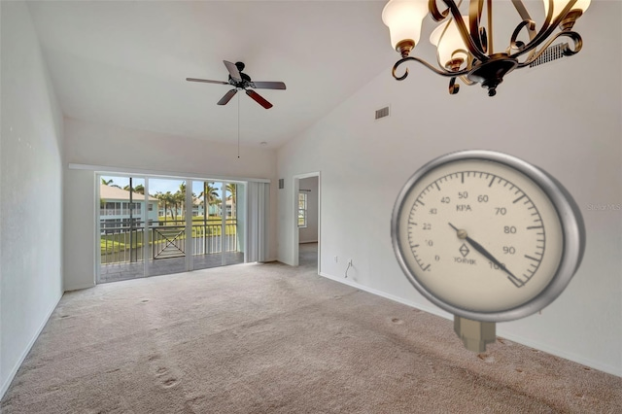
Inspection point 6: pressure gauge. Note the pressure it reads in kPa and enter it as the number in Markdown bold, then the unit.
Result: **98** kPa
